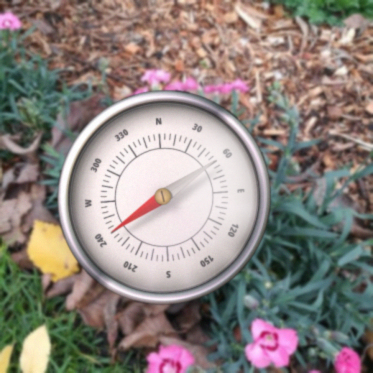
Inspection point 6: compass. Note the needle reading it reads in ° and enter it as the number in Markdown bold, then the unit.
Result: **240** °
